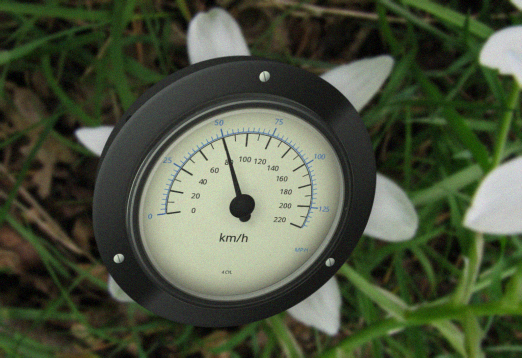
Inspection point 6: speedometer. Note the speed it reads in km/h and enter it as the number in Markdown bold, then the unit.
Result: **80** km/h
